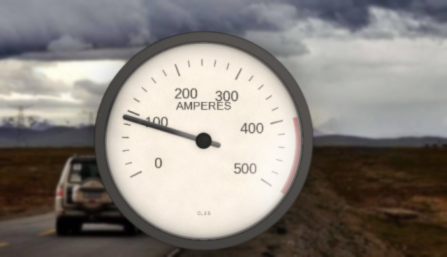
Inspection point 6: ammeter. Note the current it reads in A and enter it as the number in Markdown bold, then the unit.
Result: **90** A
